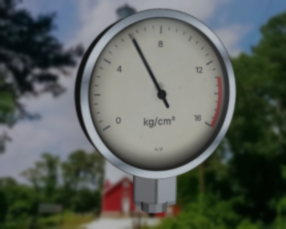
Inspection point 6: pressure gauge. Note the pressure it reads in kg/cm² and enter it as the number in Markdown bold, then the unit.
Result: **6** kg/cm²
